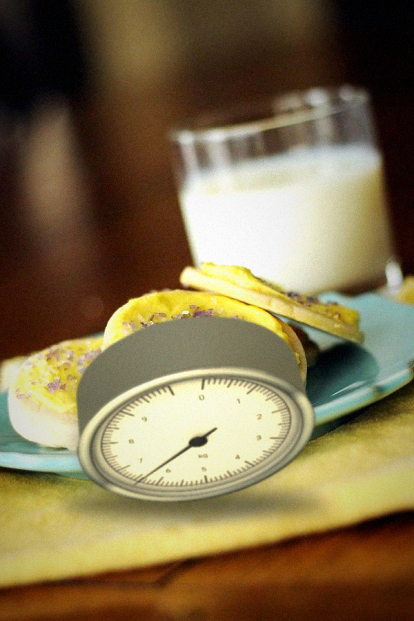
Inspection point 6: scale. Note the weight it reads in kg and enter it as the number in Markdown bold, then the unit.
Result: **6.5** kg
